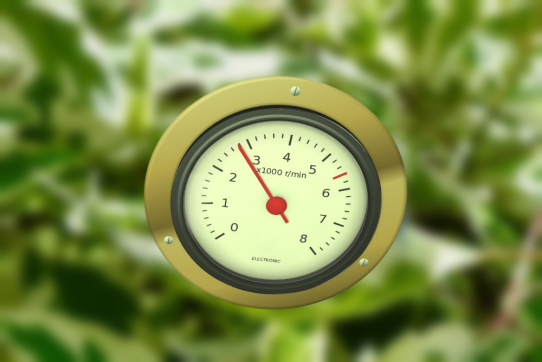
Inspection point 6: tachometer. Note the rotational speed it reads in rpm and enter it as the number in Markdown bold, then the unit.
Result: **2800** rpm
